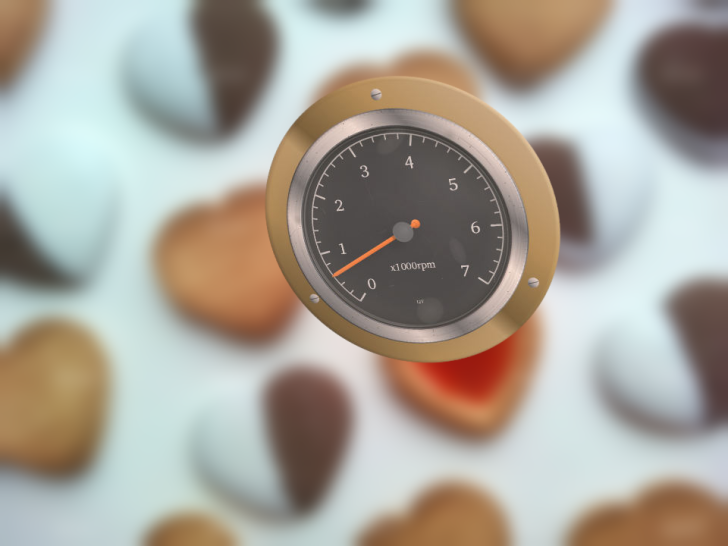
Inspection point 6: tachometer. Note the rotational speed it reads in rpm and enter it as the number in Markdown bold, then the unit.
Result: **600** rpm
